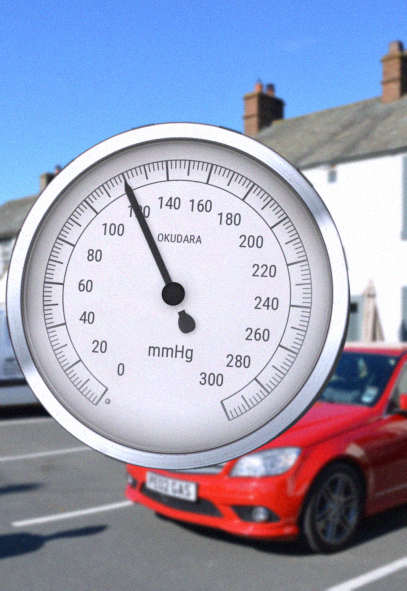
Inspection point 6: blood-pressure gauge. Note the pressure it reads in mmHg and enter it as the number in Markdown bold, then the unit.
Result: **120** mmHg
